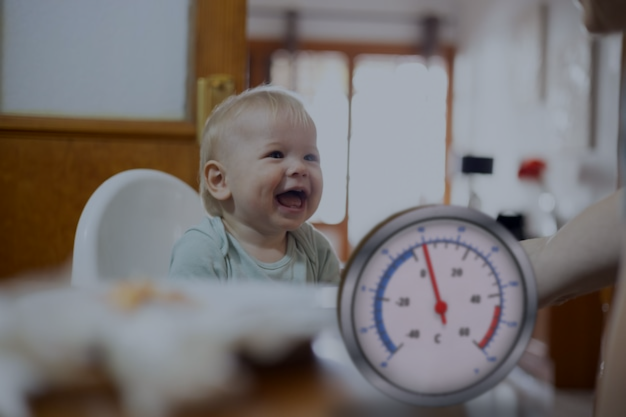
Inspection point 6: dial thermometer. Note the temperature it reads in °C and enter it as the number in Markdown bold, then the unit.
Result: **4** °C
